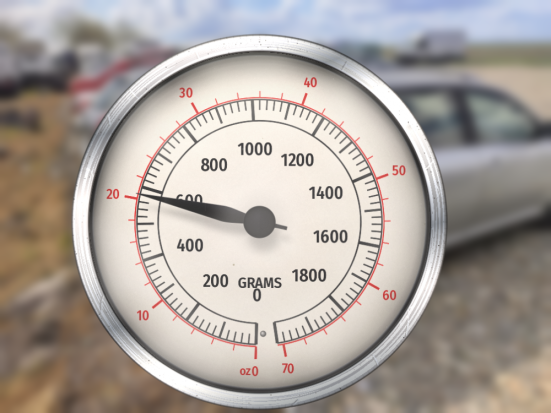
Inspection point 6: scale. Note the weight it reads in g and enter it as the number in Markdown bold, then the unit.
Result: **580** g
